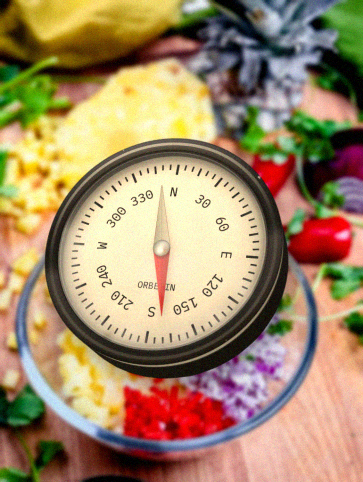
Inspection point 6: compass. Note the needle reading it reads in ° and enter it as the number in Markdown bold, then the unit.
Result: **170** °
